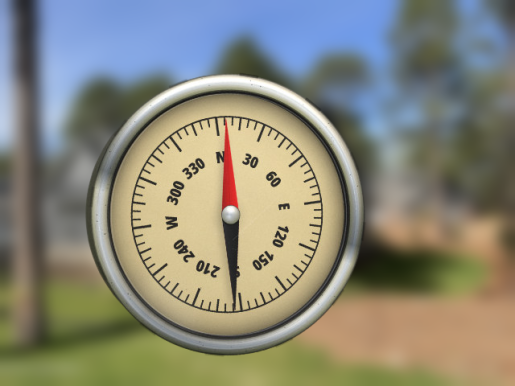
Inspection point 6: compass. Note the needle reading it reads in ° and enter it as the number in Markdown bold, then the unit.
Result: **5** °
